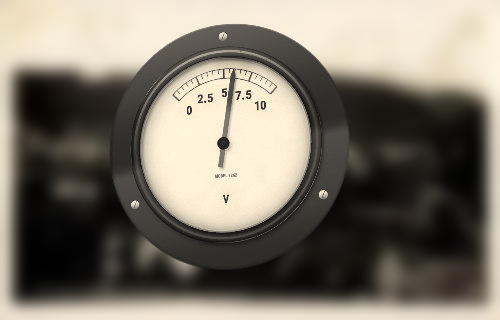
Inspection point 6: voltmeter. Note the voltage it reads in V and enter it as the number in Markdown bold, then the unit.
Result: **6** V
